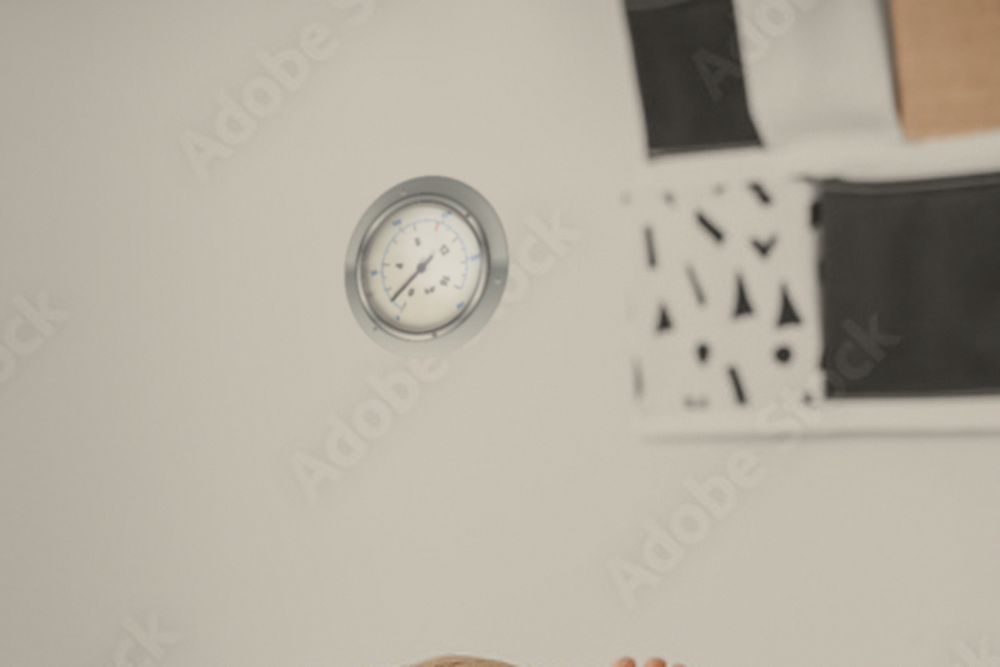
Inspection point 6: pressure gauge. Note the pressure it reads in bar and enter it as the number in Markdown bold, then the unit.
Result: **1** bar
